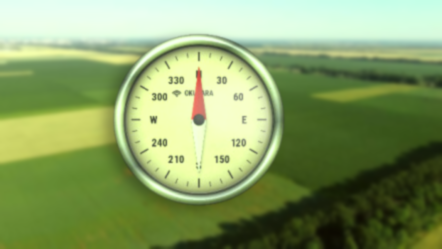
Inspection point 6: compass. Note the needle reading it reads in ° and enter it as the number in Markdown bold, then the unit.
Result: **0** °
